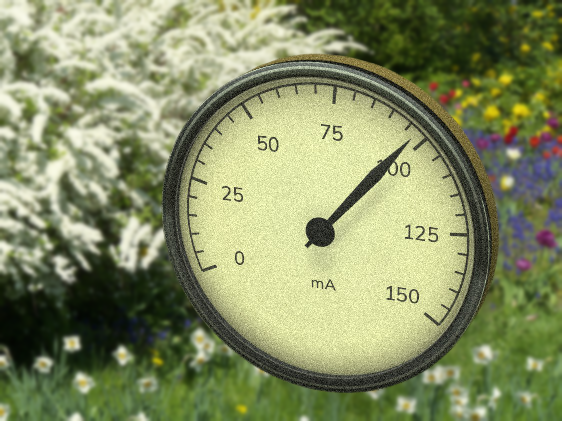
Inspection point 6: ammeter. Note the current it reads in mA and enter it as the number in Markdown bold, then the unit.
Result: **97.5** mA
